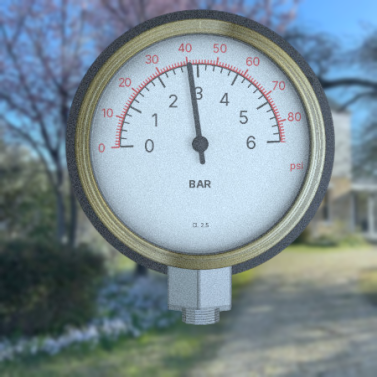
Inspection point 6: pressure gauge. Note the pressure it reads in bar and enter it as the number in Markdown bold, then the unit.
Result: **2.8** bar
